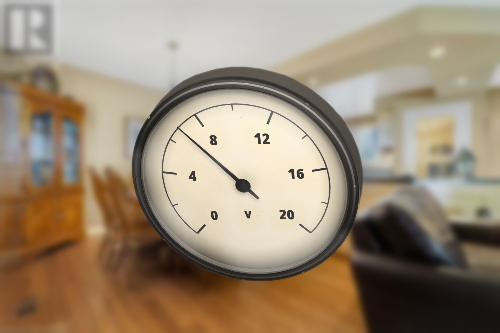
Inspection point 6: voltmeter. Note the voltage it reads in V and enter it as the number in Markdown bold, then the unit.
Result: **7** V
